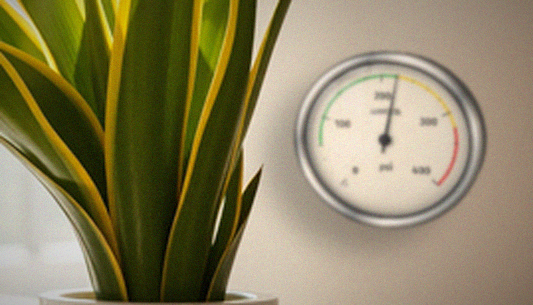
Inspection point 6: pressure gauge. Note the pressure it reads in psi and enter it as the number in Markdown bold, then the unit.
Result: **220** psi
